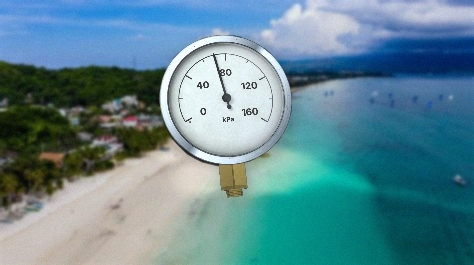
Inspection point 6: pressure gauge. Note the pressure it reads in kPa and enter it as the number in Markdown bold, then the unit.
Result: **70** kPa
